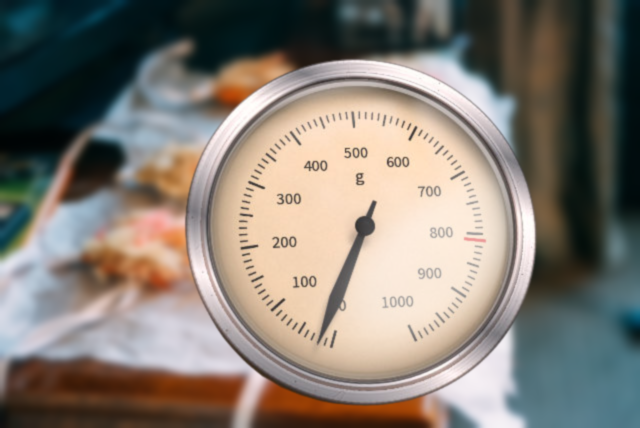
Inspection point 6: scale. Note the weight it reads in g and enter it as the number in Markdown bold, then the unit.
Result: **20** g
